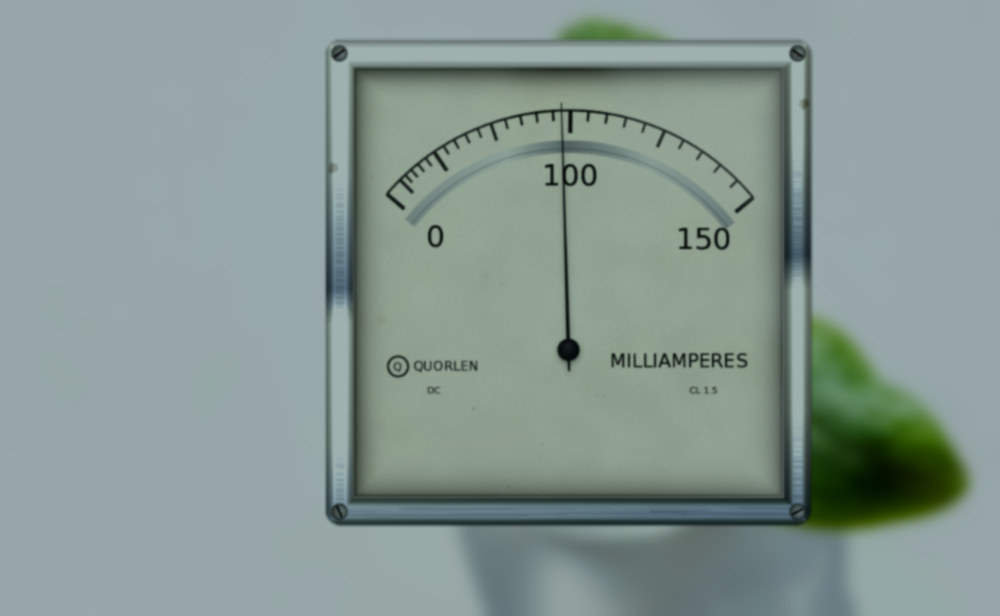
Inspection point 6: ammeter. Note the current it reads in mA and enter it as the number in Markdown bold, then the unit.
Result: **97.5** mA
